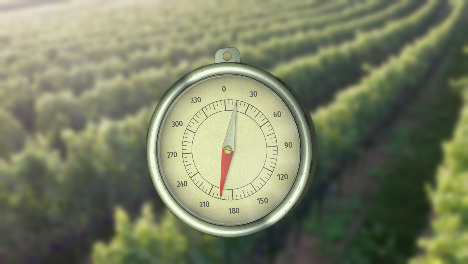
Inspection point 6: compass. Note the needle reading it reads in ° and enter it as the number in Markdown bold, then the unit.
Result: **195** °
